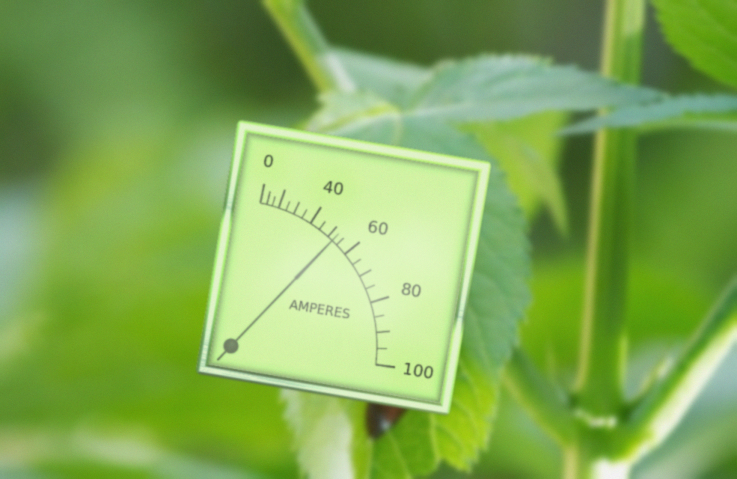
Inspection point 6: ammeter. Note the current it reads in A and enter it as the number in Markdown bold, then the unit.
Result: **52.5** A
